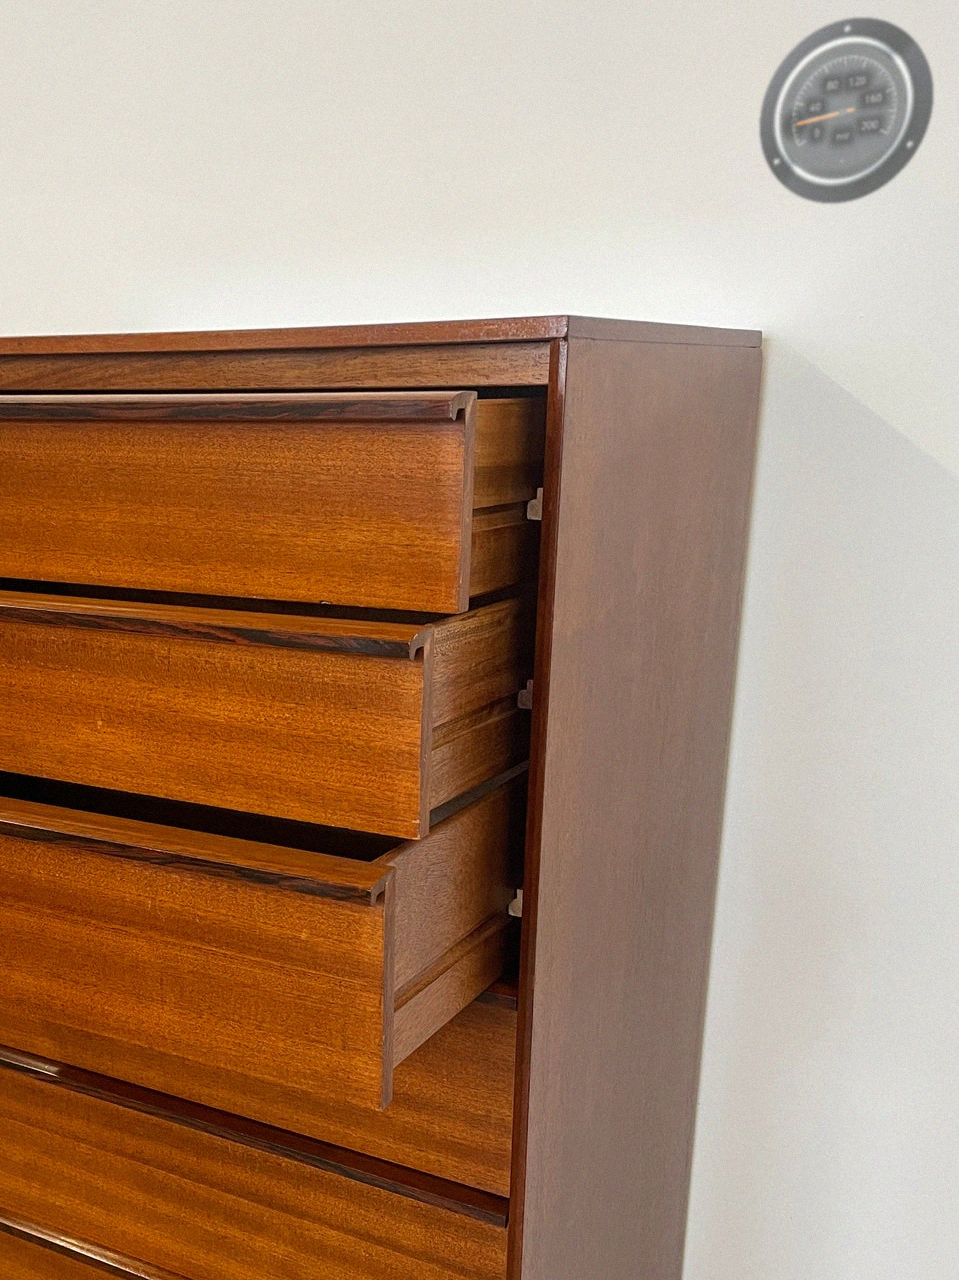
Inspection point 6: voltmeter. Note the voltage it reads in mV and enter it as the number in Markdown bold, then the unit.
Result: **20** mV
